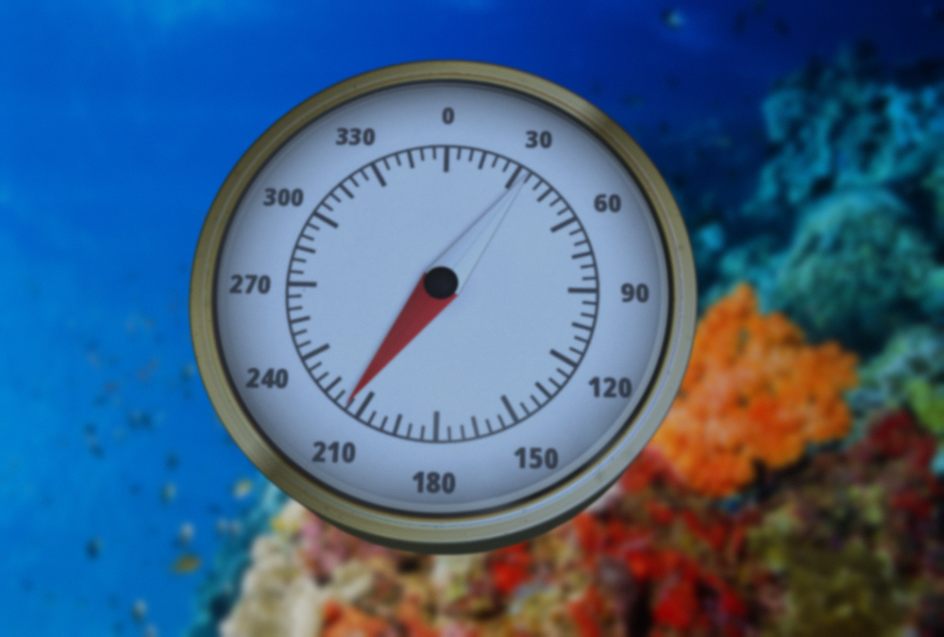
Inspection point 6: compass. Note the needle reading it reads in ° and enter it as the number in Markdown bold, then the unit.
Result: **215** °
